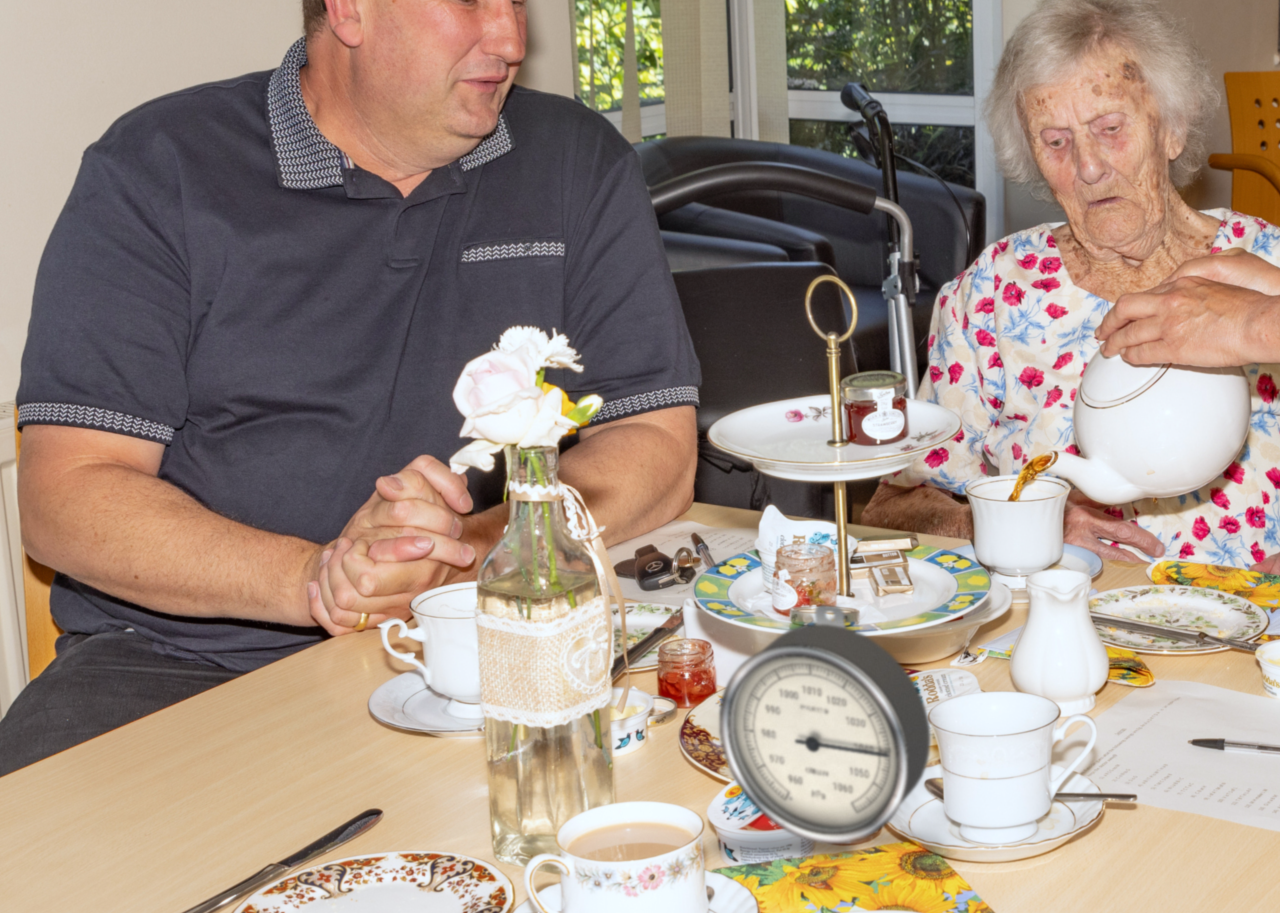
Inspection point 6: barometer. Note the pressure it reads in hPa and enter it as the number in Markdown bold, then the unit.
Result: **1040** hPa
